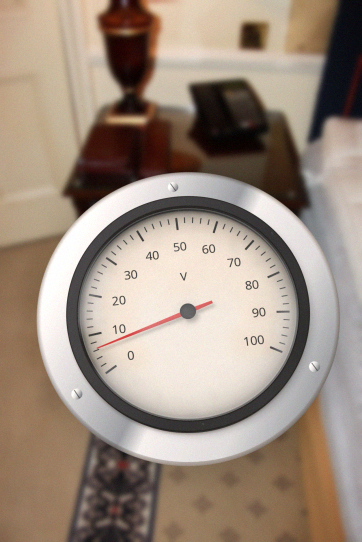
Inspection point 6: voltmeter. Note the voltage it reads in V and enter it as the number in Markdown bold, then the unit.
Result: **6** V
